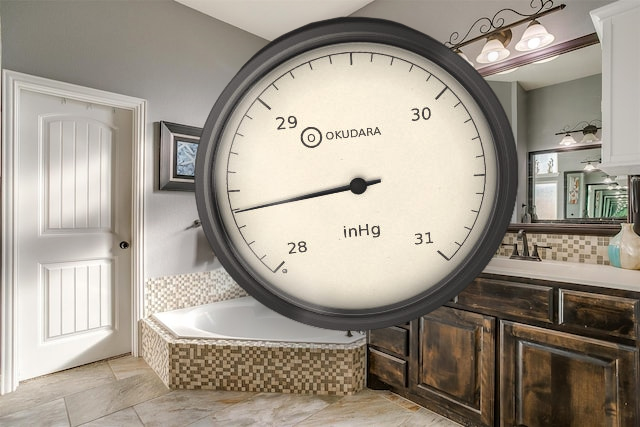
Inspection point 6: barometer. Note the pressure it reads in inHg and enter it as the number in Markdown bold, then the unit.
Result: **28.4** inHg
